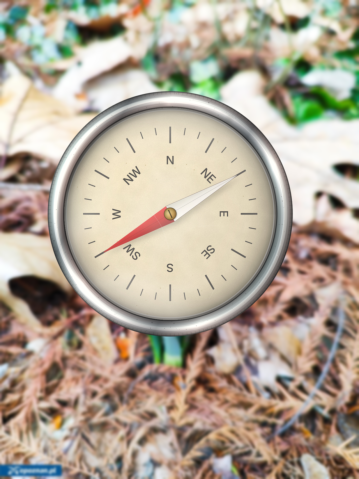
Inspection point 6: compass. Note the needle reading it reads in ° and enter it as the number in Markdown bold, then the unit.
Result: **240** °
